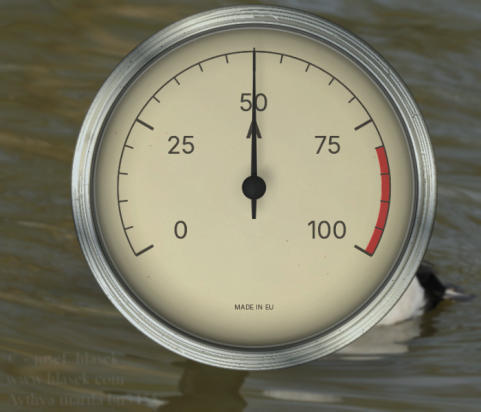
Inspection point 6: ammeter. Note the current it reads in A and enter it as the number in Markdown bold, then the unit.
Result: **50** A
